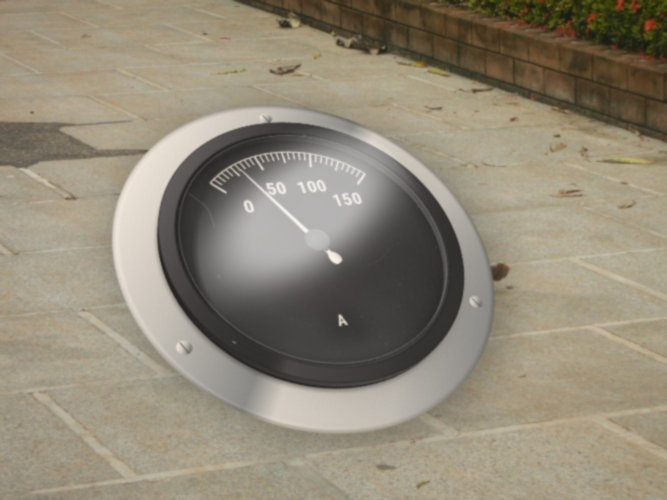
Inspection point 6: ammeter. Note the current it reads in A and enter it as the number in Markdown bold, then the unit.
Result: **25** A
